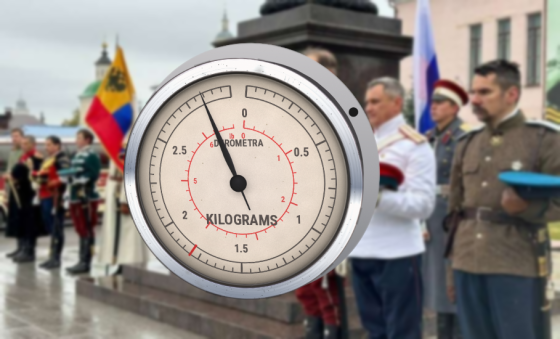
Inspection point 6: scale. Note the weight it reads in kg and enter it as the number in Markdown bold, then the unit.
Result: **2.85** kg
